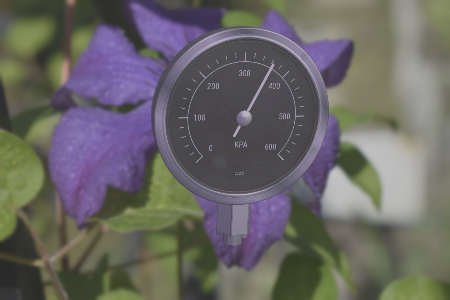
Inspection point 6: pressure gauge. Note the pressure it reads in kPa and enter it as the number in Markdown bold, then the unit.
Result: **360** kPa
